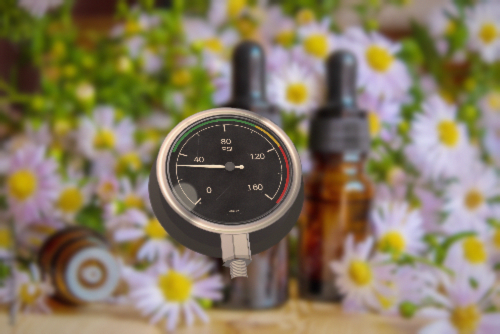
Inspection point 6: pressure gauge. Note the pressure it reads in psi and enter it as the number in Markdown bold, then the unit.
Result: **30** psi
